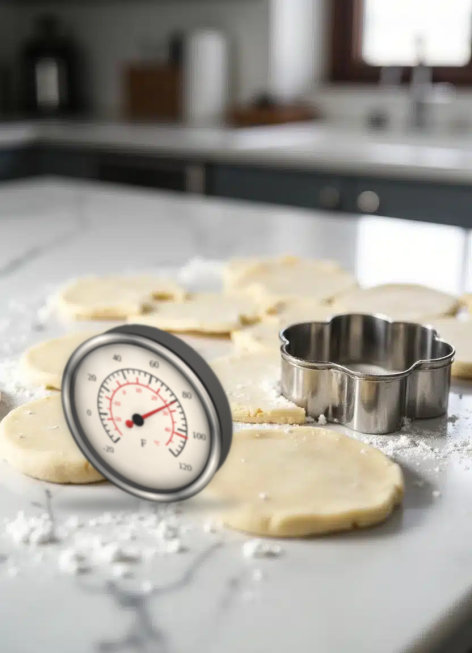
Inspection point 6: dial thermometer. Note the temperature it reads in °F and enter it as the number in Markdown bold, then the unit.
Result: **80** °F
